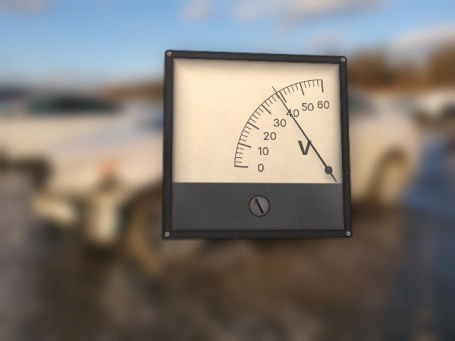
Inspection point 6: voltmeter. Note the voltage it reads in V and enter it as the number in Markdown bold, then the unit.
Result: **38** V
